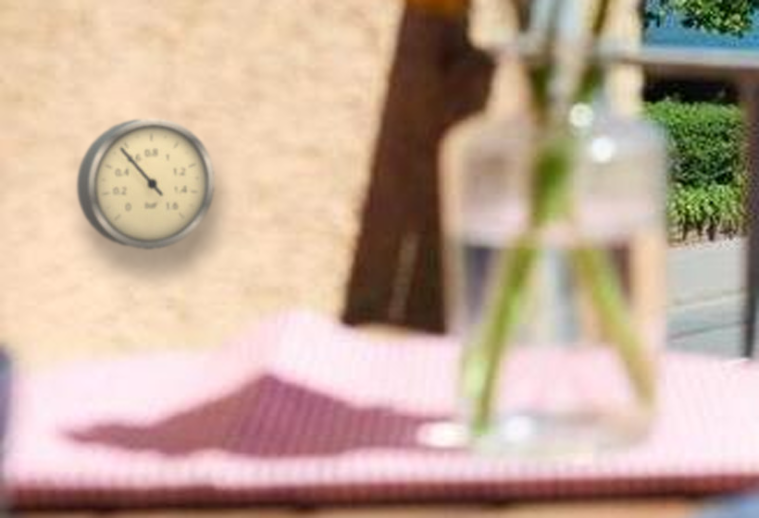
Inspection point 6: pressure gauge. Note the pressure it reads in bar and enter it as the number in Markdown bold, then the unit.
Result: **0.55** bar
